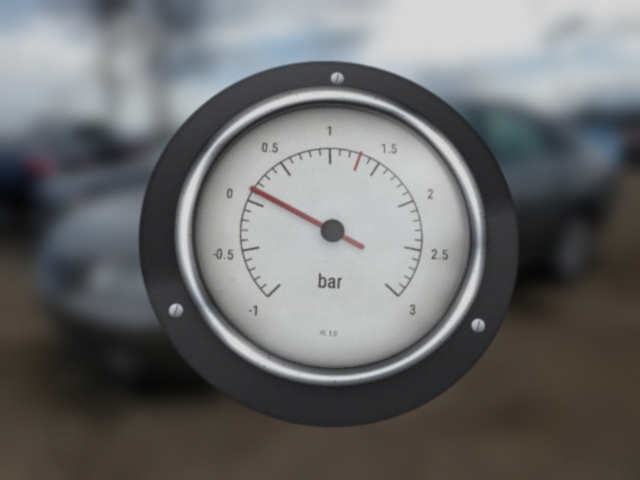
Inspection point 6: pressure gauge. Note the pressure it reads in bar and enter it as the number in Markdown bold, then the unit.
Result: **0.1** bar
